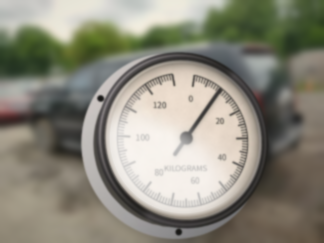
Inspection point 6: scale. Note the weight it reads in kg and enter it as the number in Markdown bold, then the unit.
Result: **10** kg
